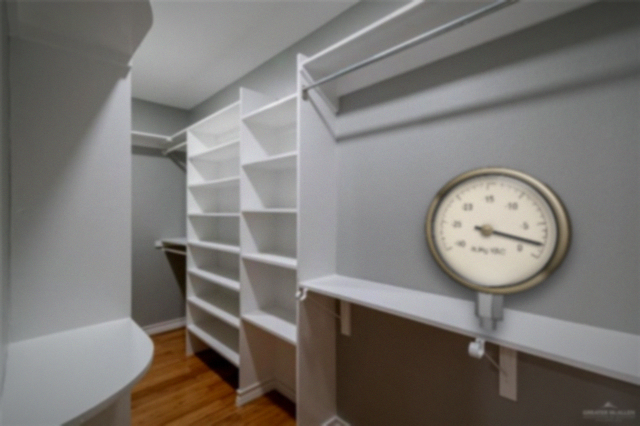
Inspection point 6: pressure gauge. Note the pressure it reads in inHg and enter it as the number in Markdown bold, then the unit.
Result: **-2** inHg
